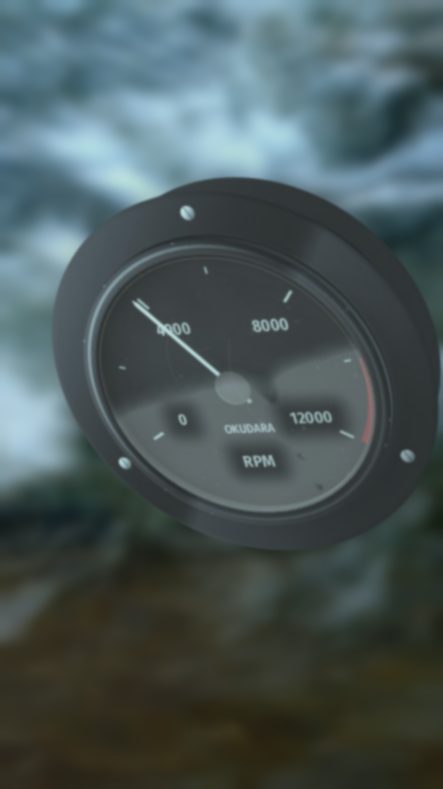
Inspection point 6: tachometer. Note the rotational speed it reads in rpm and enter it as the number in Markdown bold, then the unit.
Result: **4000** rpm
